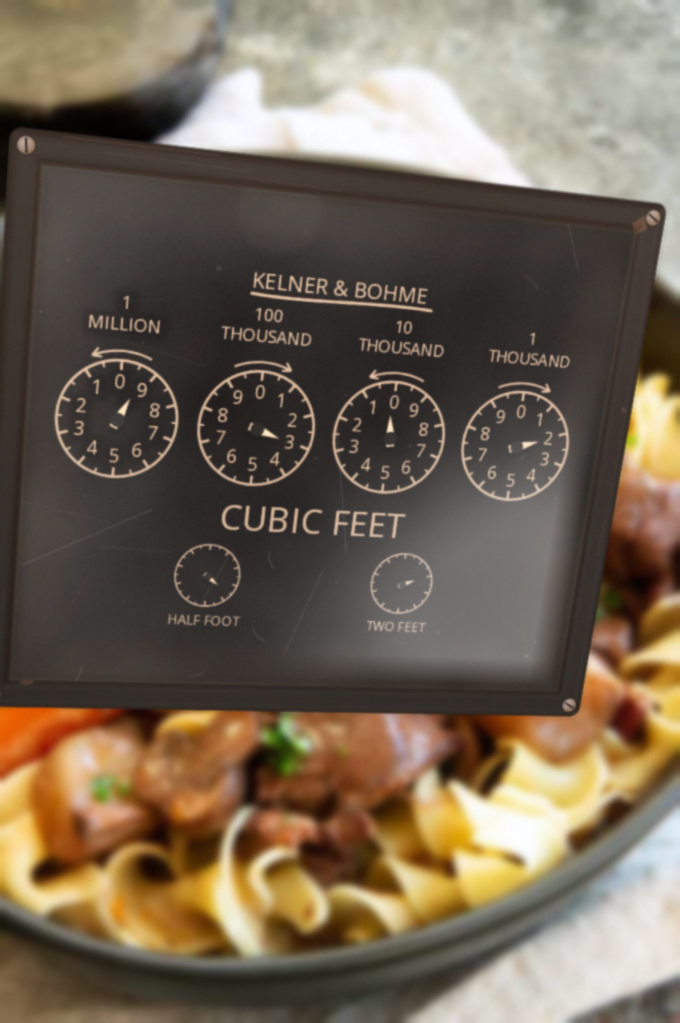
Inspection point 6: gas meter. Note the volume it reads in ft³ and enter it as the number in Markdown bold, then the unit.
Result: **930200** ft³
